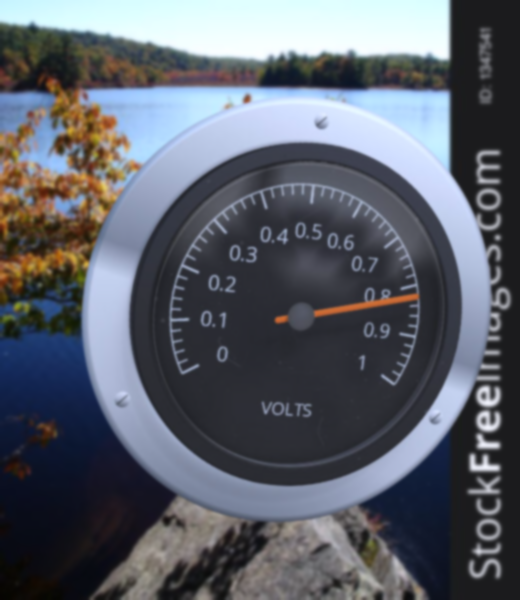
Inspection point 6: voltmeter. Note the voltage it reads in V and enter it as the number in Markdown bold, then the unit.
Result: **0.82** V
